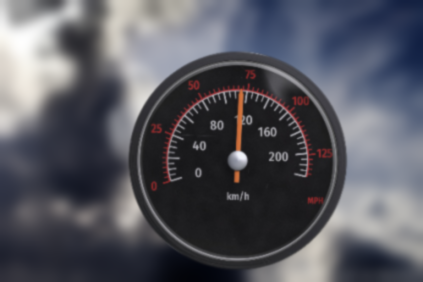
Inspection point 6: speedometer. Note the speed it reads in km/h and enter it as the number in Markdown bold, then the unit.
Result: **115** km/h
